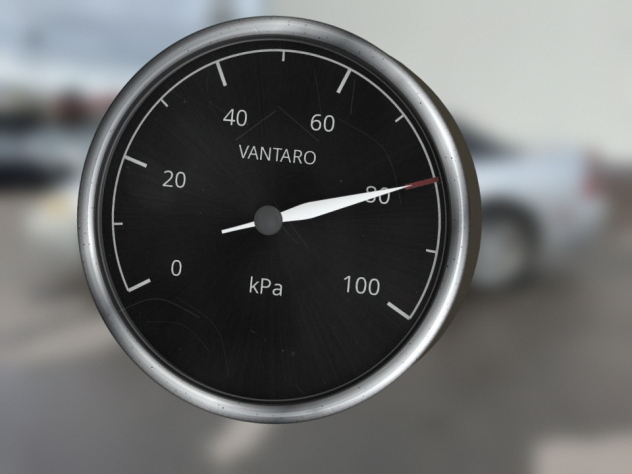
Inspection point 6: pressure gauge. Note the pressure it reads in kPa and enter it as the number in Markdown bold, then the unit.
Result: **80** kPa
